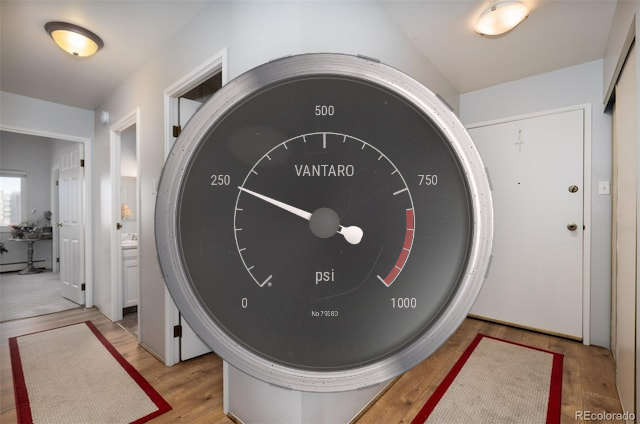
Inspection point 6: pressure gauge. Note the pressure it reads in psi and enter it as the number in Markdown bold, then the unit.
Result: **250** psi
